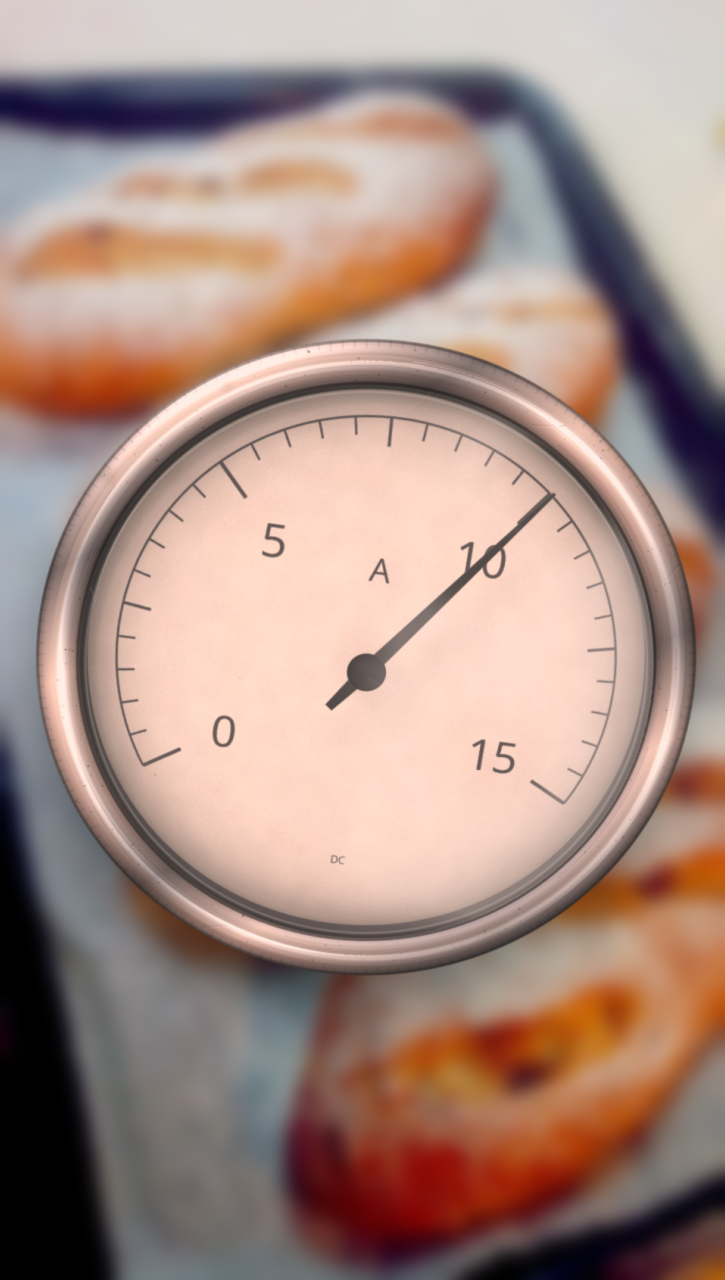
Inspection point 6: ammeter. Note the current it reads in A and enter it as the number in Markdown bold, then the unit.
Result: **10** A
